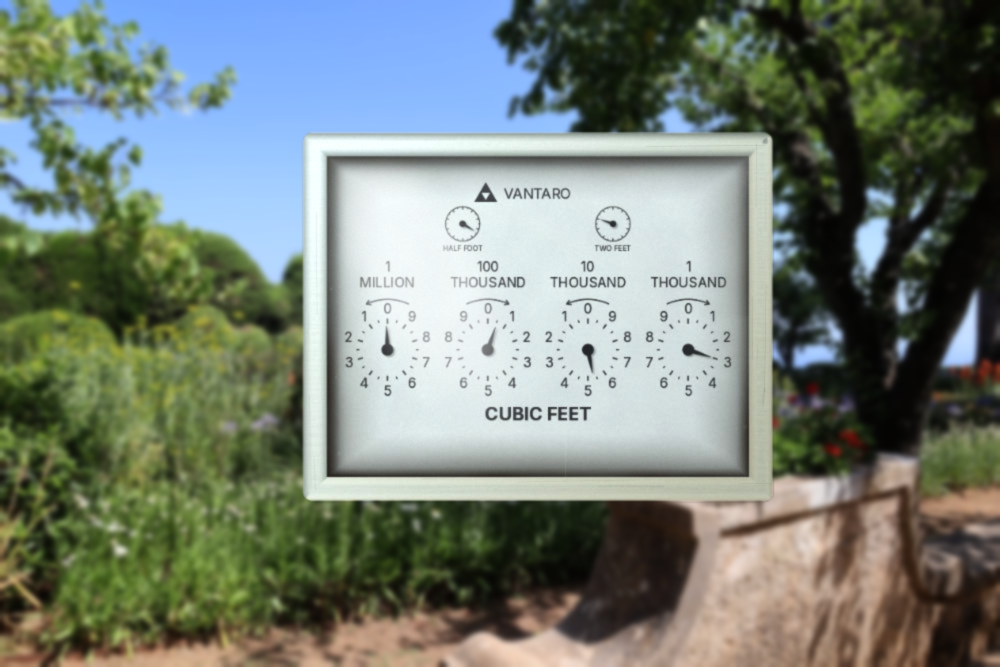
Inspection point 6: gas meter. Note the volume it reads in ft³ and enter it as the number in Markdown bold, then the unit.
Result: **5300** ft³
